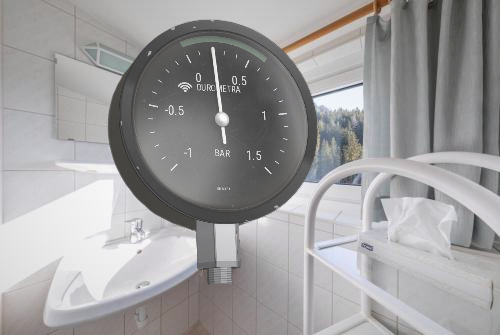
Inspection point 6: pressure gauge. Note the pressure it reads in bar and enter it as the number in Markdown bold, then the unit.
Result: **0.2** bar
